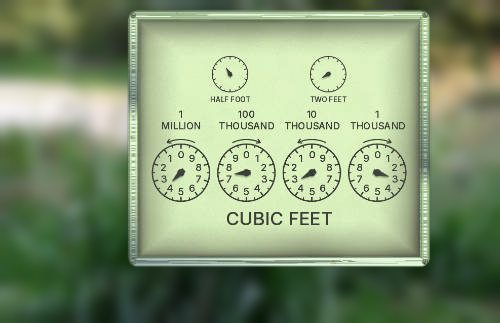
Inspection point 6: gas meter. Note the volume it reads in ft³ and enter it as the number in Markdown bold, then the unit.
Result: **373300** ft³
